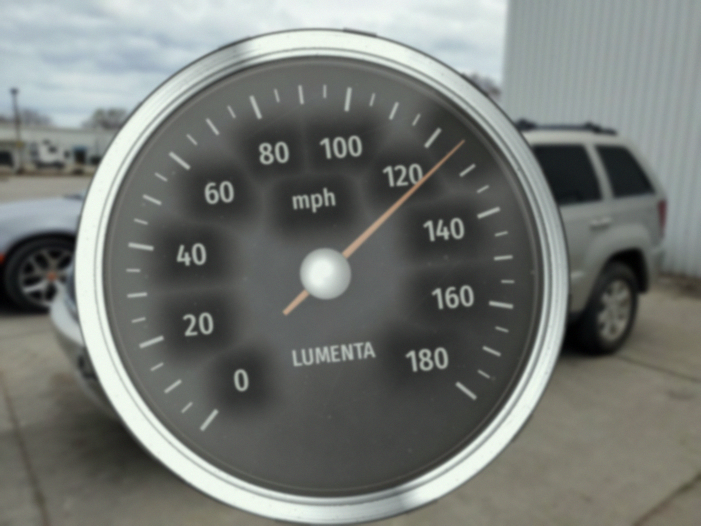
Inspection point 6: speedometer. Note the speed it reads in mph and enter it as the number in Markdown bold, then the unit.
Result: **125** mph
